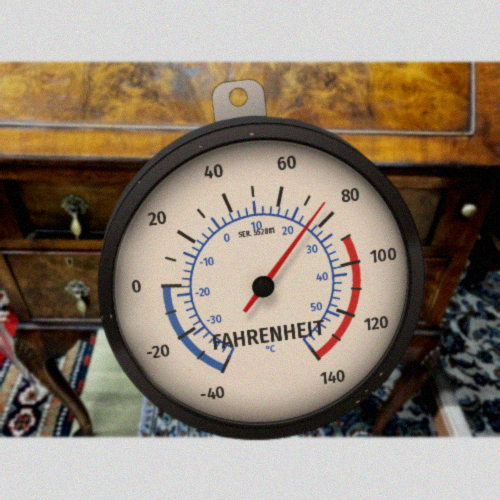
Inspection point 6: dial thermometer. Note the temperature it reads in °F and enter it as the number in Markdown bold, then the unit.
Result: **75** °F
